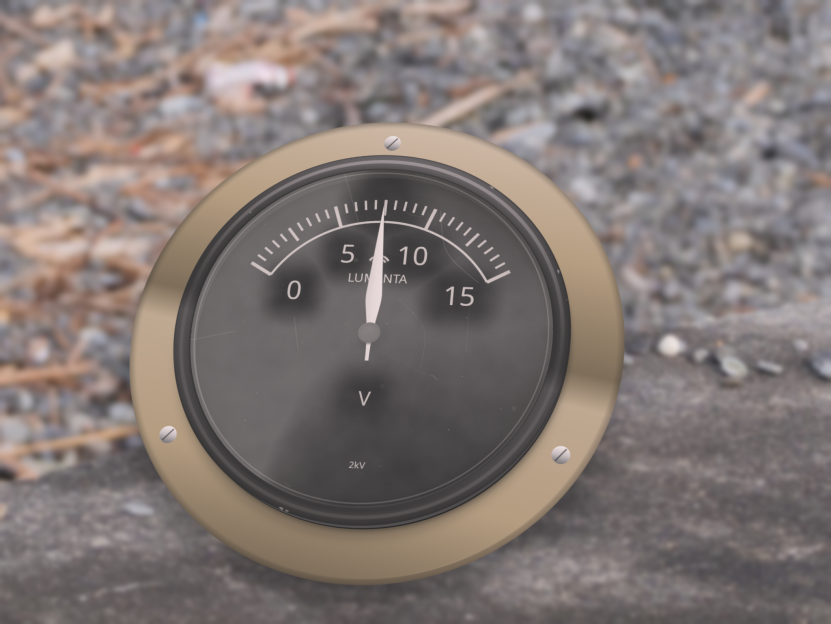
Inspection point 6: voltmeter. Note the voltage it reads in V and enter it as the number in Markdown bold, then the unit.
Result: **7.5** V
